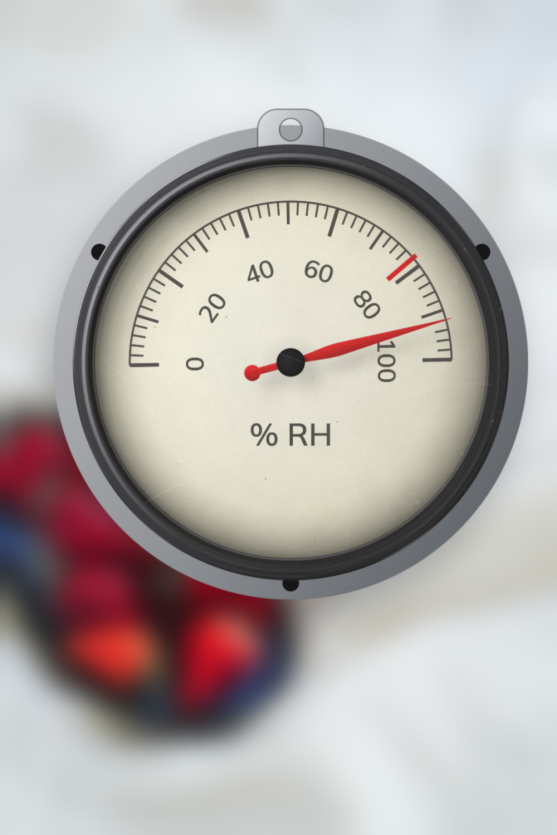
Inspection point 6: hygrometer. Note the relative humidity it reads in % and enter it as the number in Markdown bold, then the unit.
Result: **92** %
